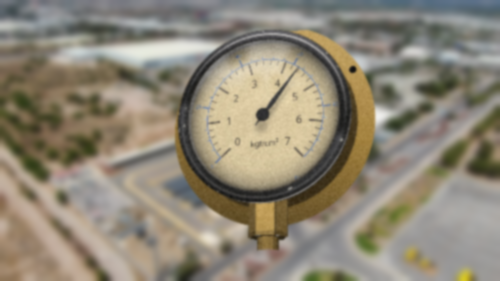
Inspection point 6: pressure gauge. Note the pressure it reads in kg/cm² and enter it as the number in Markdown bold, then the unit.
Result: **4.4** kg/cm²
